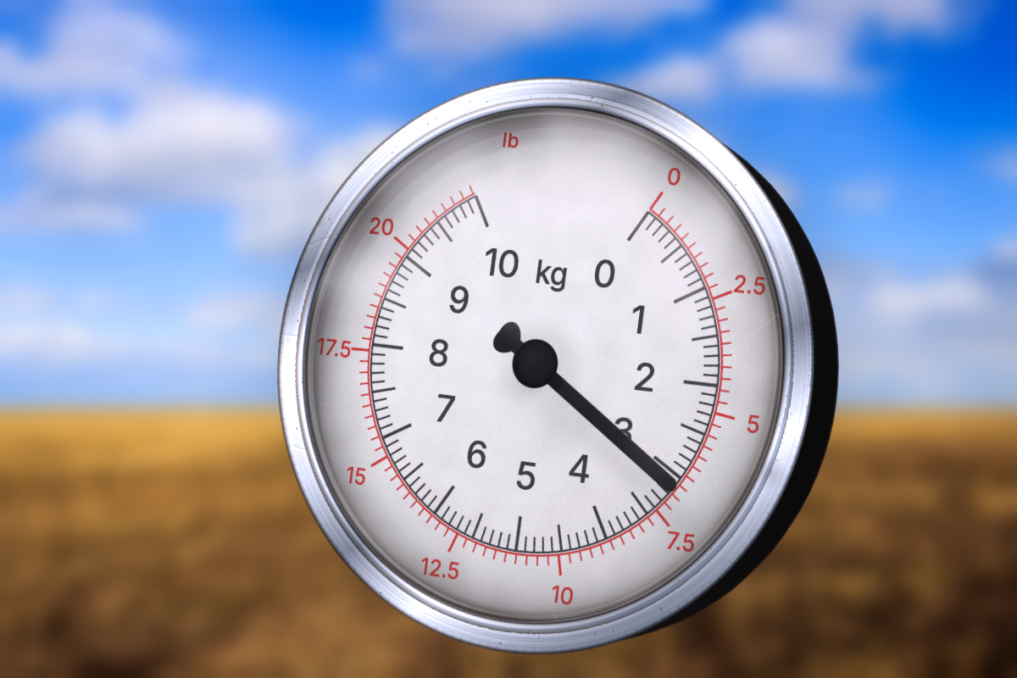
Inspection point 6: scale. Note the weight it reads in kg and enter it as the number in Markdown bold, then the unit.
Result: **3.1** kg
